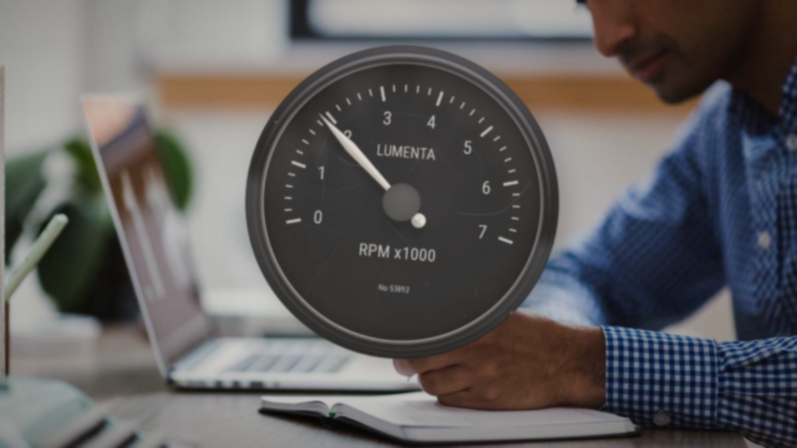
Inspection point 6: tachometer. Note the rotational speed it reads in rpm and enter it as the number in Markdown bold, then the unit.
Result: **1900** rpm
